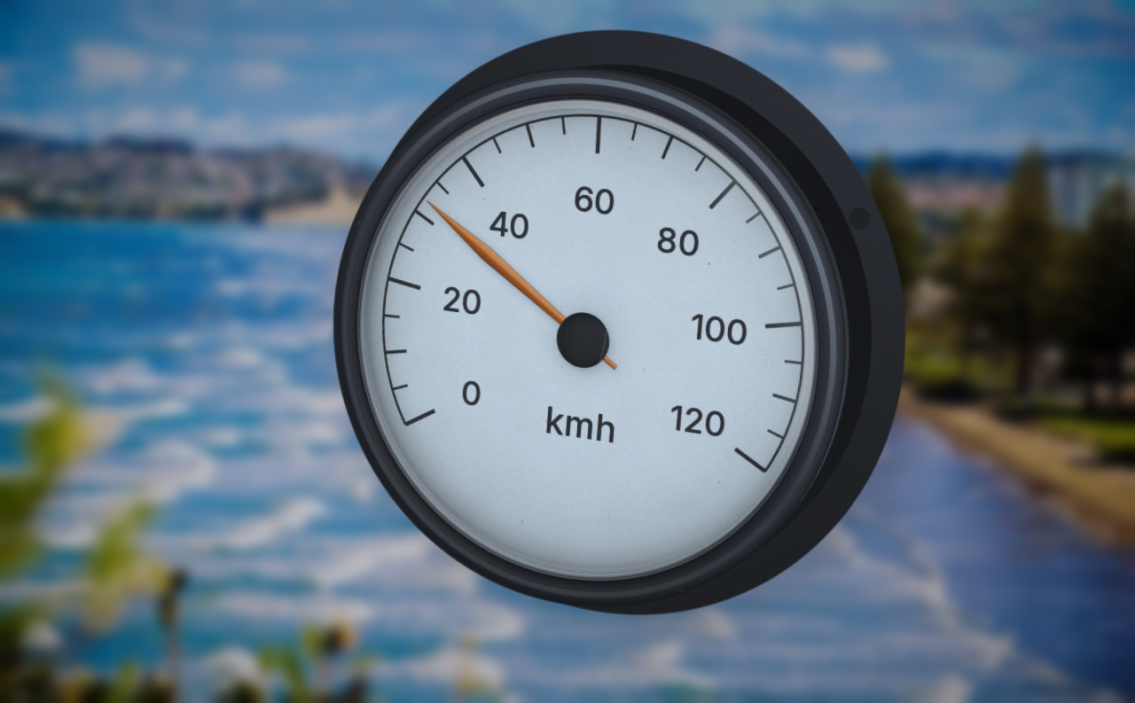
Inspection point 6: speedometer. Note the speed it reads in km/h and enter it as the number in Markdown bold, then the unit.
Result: **32.5** km/h
